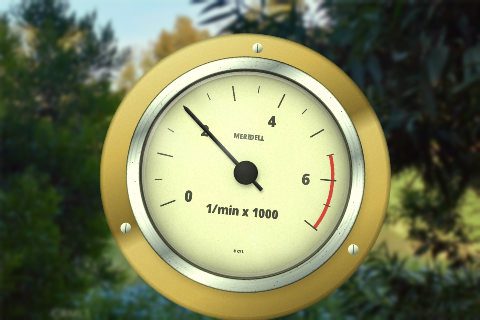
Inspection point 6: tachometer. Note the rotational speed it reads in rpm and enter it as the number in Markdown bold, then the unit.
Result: **2000** rpm
